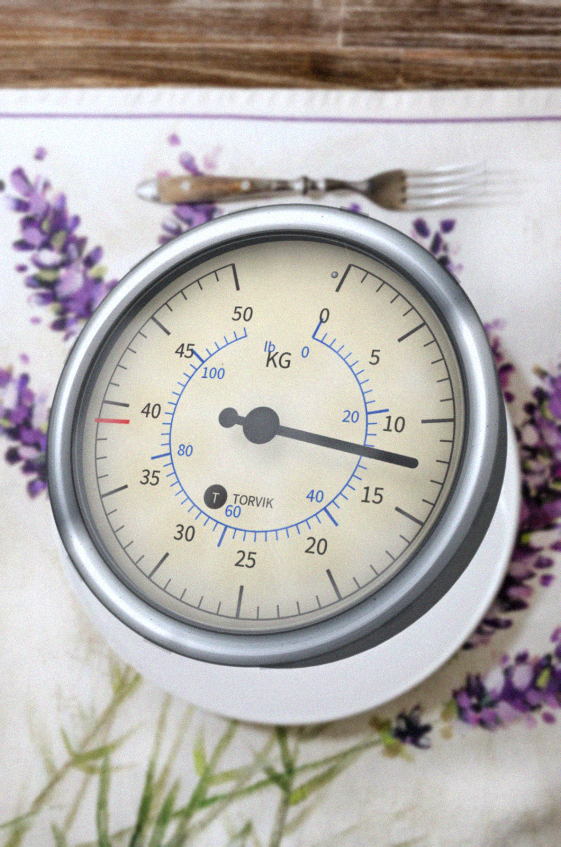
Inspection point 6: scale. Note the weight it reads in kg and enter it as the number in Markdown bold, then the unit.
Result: **12.5** kg
